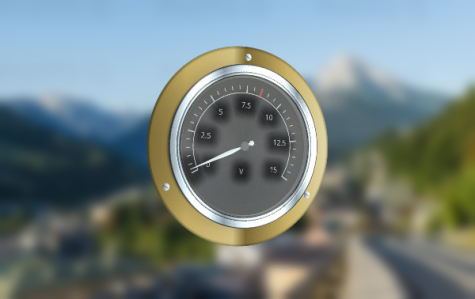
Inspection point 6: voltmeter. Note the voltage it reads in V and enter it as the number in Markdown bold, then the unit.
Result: **0.25** V
